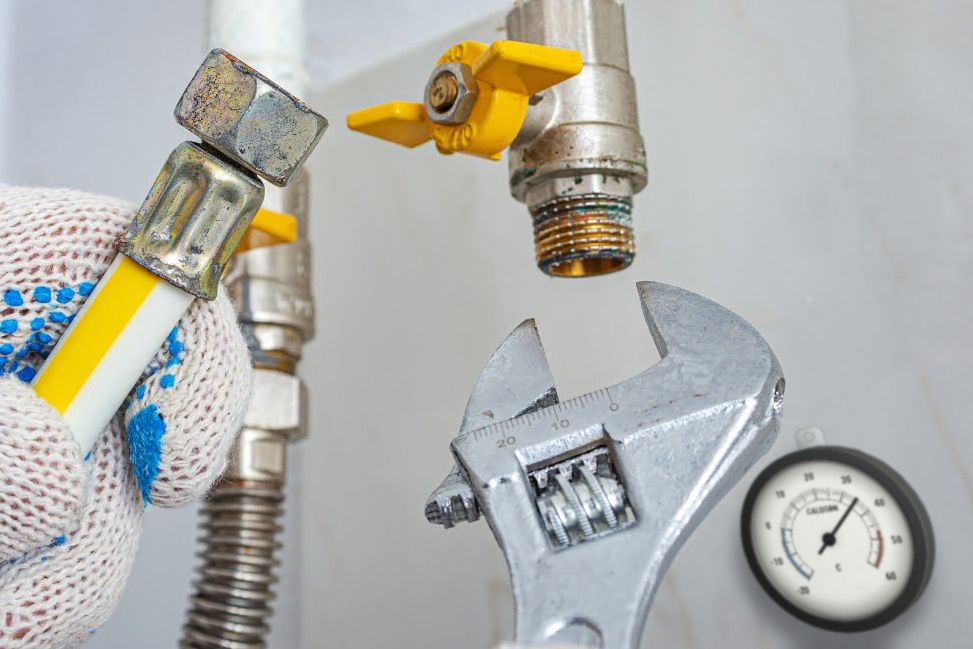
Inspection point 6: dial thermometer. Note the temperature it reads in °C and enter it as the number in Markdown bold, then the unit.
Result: **35** °C
